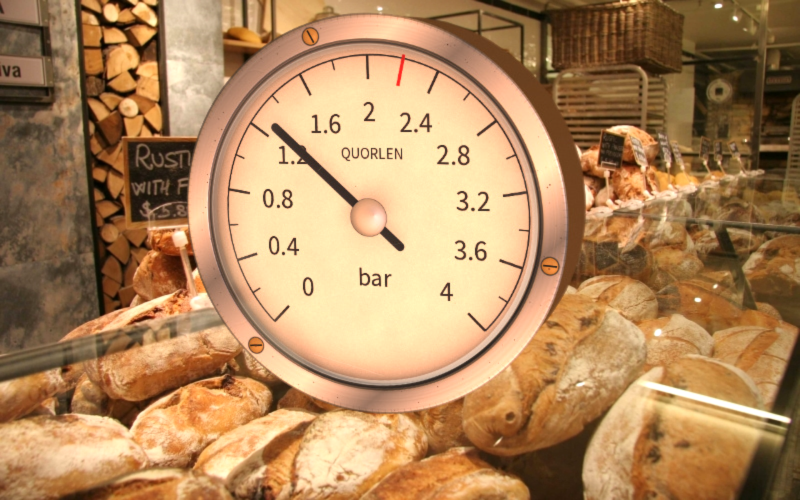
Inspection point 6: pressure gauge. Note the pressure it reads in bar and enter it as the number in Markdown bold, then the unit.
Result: **1.3** bar
